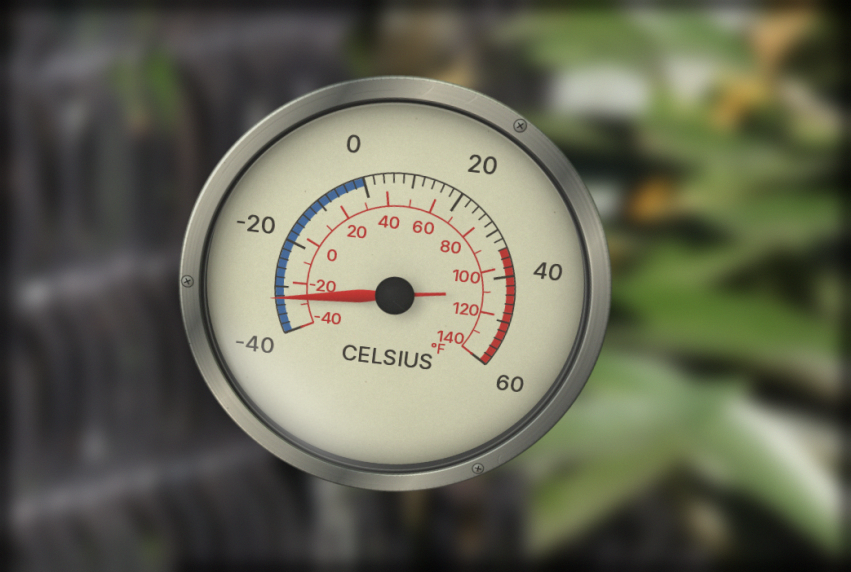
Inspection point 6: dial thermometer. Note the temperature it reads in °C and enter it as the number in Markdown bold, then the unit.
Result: **-32** °C
